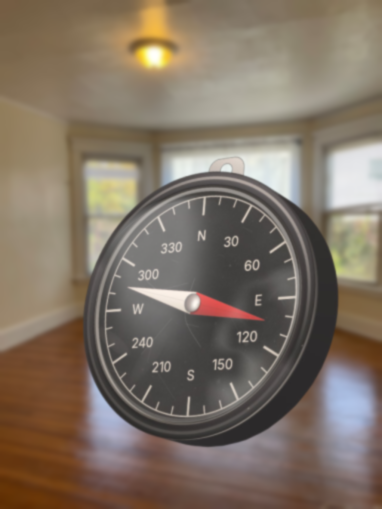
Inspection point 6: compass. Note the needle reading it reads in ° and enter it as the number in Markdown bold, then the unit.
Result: **105** °
